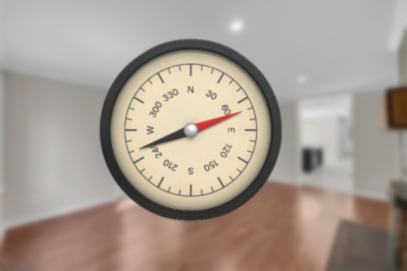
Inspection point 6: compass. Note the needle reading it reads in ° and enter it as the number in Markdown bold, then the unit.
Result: **70** °
